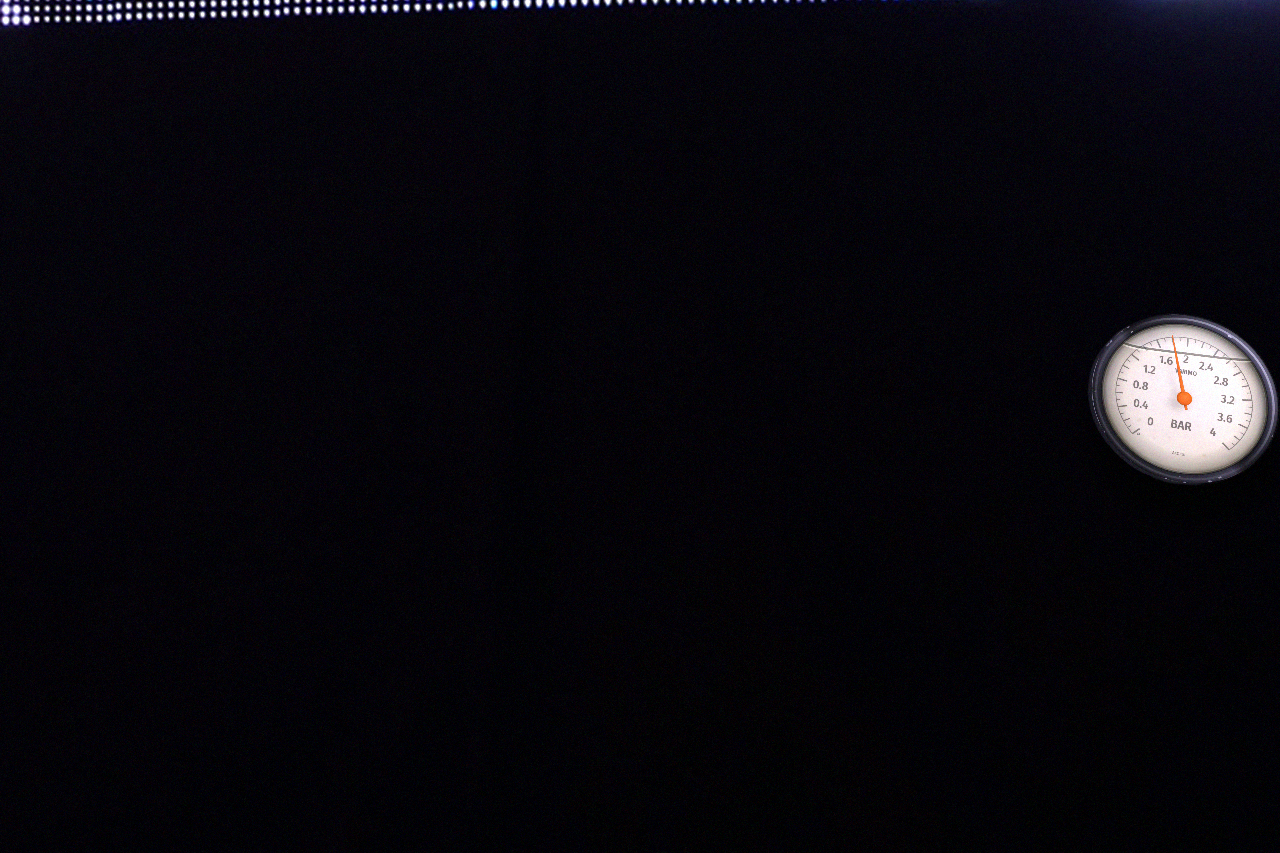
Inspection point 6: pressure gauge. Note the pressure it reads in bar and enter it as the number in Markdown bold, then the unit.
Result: **1.8** bar
